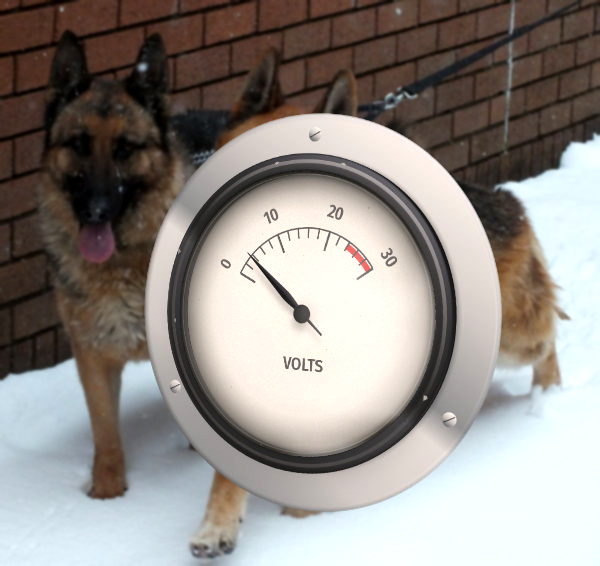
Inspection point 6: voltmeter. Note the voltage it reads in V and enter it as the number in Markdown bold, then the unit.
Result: **4** V
